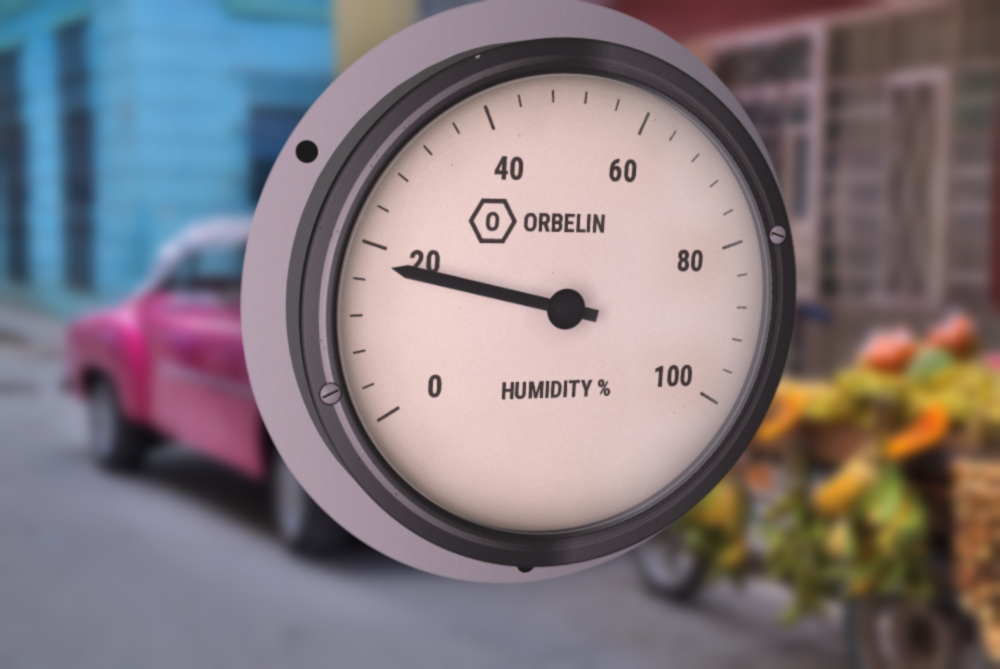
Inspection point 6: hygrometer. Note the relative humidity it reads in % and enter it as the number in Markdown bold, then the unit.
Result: **18** %
